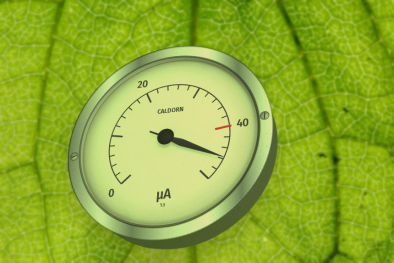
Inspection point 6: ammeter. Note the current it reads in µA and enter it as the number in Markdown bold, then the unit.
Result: **46** µA
